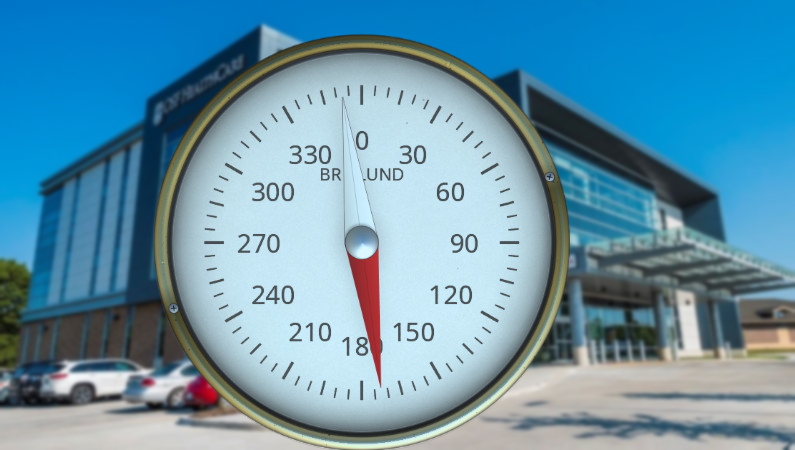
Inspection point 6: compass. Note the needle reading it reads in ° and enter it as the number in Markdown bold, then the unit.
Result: **172.5** °
